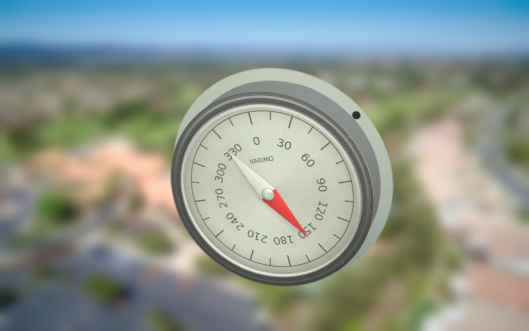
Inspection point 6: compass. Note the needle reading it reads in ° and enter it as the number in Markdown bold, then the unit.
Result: **150** °
